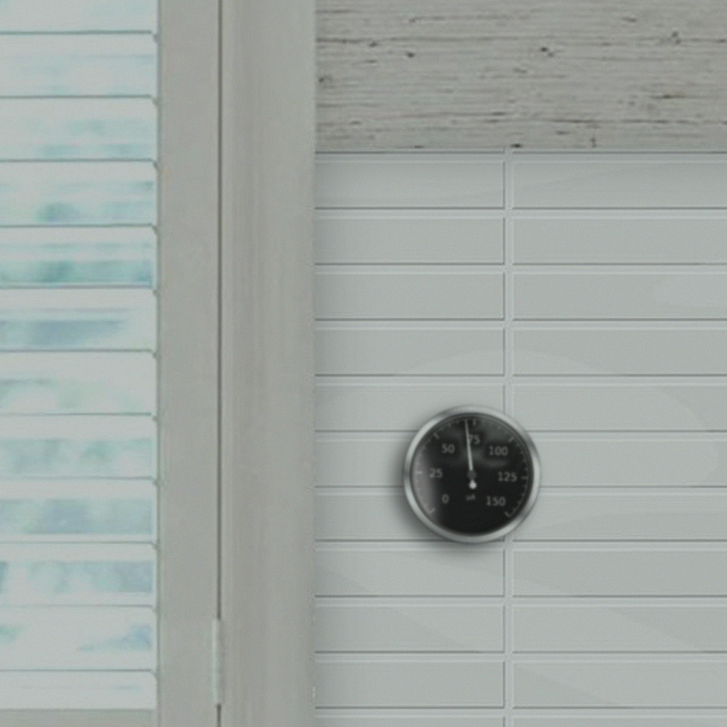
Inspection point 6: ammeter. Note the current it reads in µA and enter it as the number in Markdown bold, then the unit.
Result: **70** µA
